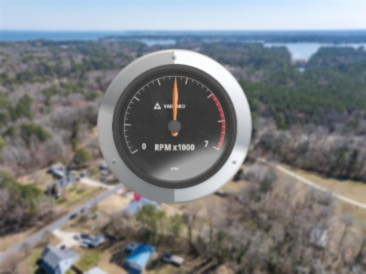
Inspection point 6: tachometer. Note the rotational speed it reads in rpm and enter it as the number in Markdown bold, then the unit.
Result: **3600** rpm
